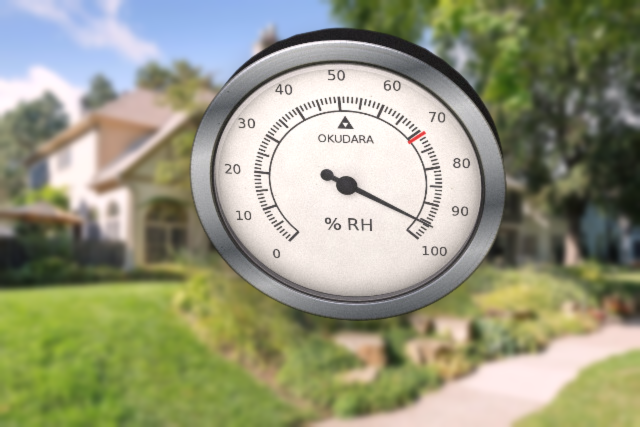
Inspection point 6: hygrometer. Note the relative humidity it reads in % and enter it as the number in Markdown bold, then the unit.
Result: **95** %
